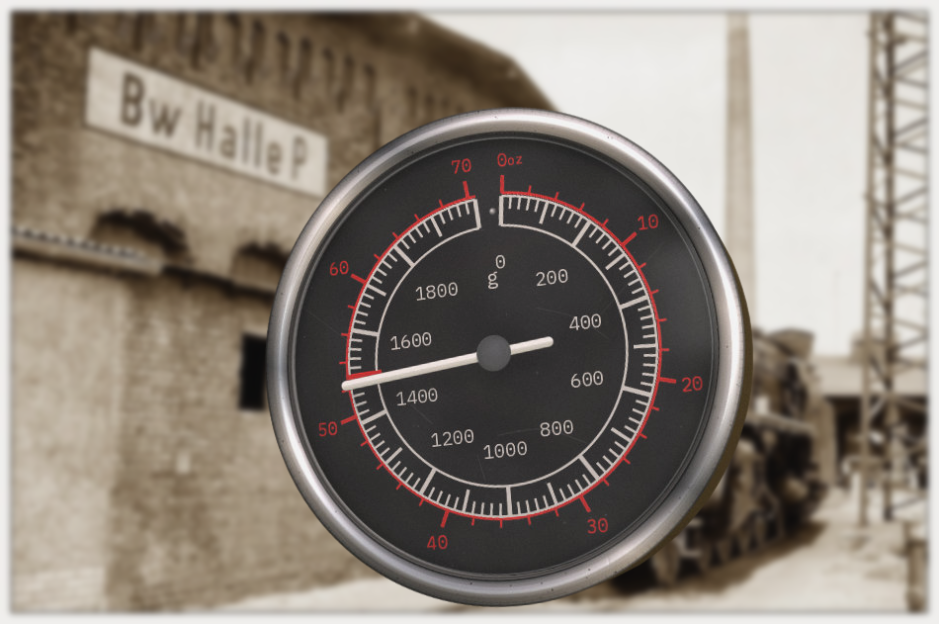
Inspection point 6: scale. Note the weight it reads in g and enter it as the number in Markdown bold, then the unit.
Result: **1480** g
